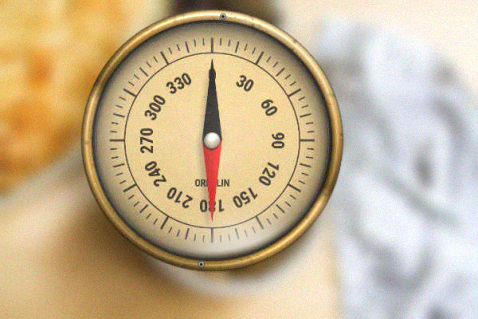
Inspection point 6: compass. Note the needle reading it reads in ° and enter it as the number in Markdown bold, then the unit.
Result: **180** °
